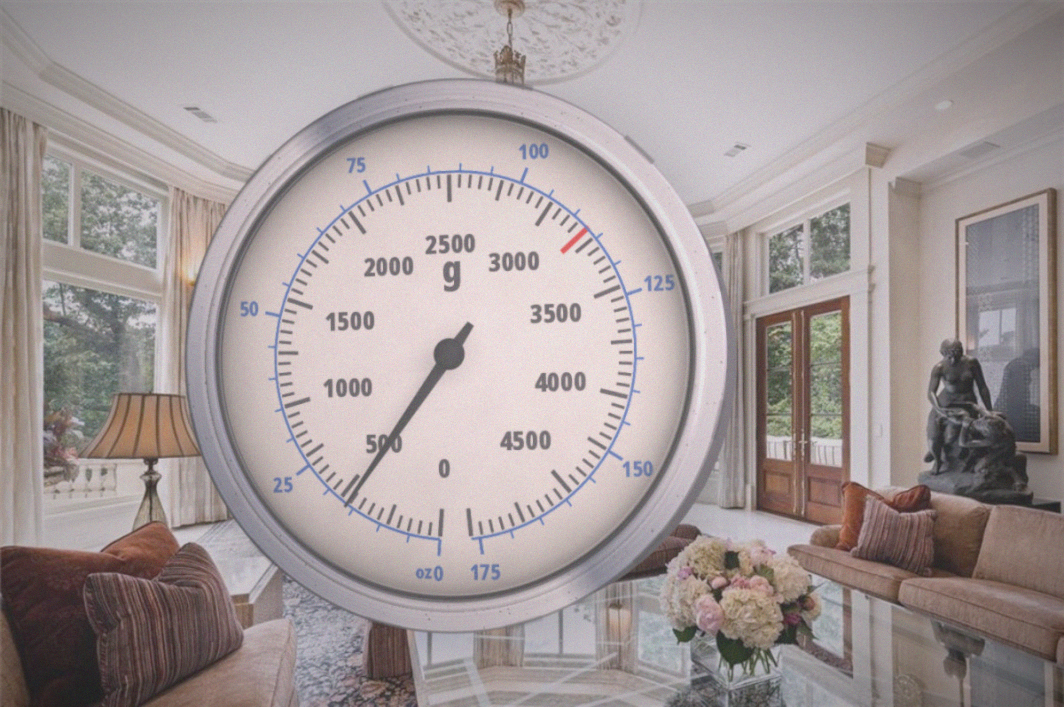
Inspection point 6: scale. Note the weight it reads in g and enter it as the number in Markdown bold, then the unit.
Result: **450** g
